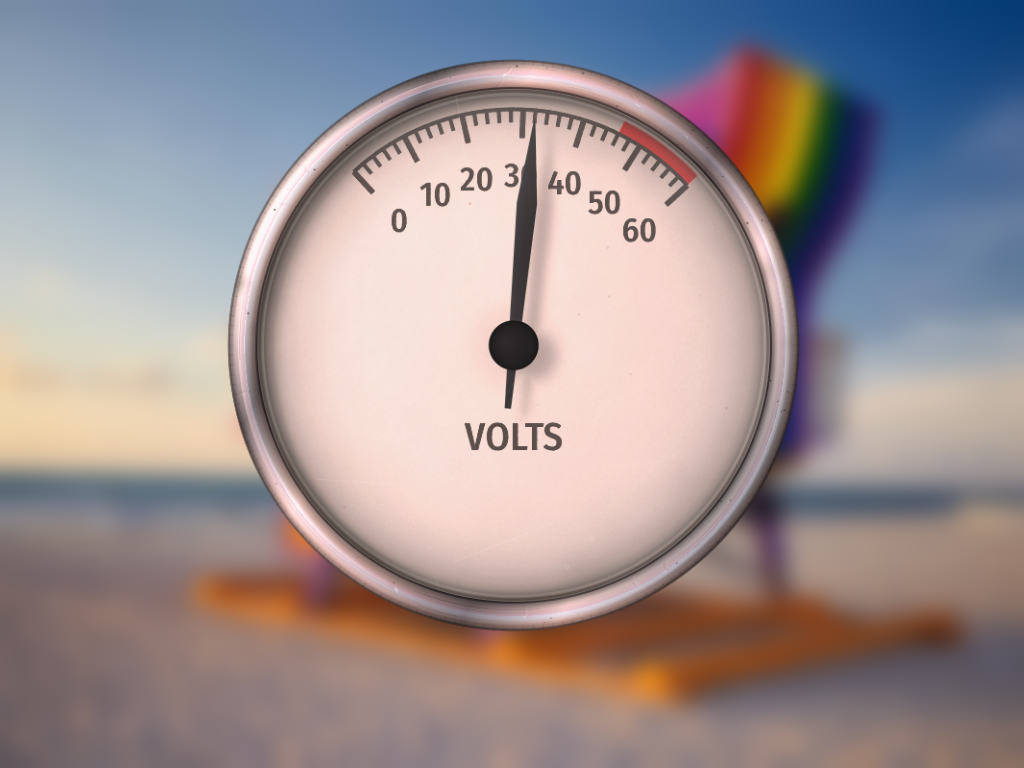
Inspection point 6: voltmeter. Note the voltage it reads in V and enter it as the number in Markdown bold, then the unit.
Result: **32** V
